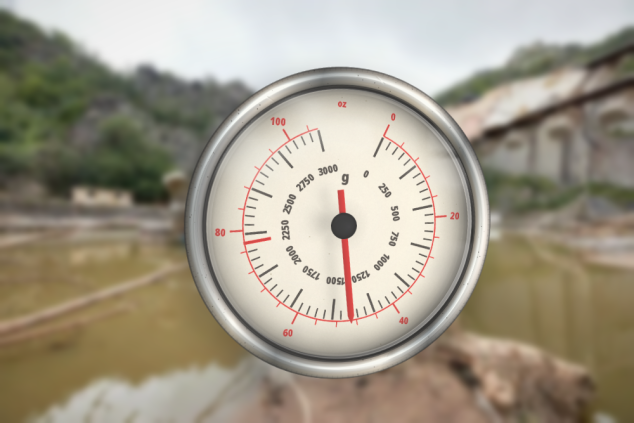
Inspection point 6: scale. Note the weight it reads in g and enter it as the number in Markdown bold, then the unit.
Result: **1400** g
